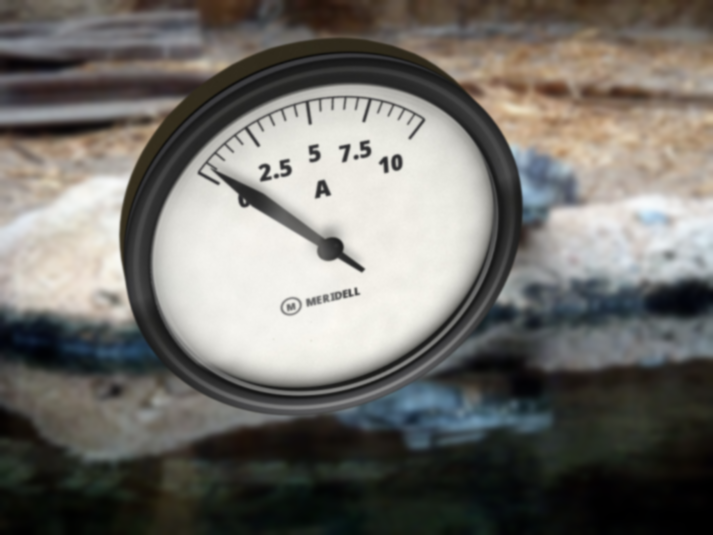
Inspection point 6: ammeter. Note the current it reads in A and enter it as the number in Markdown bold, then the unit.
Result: **0.5** A
